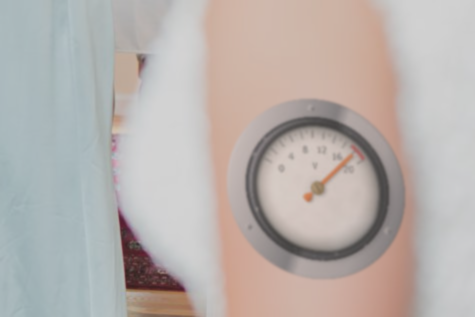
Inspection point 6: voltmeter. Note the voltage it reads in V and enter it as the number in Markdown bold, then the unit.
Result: **18** V
